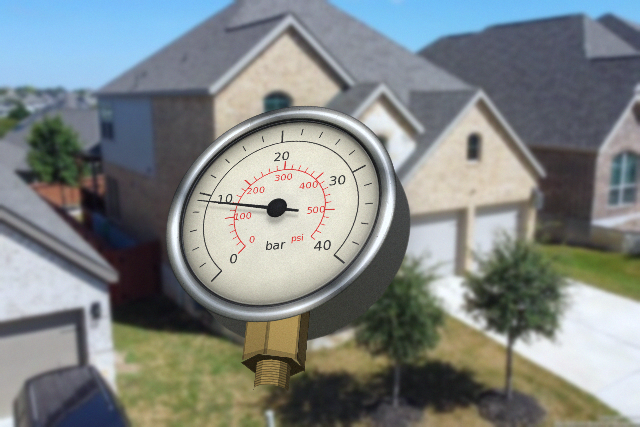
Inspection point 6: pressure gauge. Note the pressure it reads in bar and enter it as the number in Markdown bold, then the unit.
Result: **9** bar
